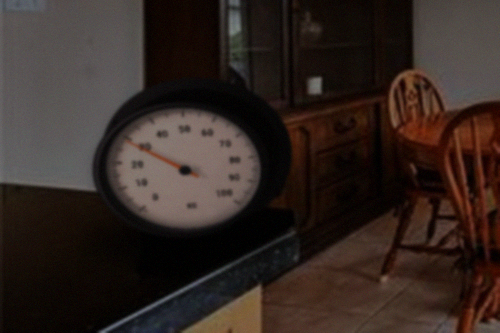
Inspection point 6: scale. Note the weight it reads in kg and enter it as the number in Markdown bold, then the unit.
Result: **30** kg
